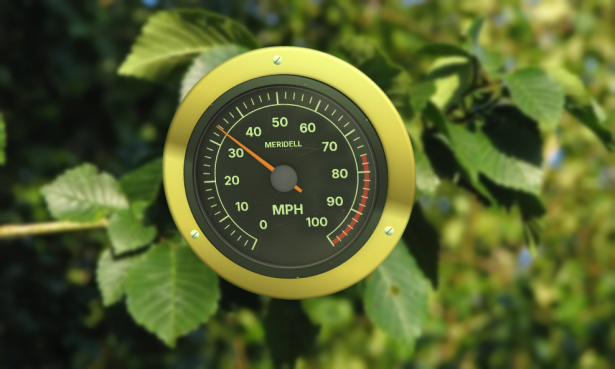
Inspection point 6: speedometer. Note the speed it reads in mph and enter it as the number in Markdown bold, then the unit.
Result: **34** mph
